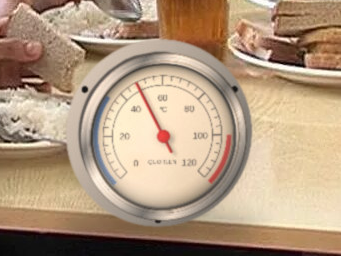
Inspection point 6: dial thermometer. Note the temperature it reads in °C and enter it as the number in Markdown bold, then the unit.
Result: **48** °C
